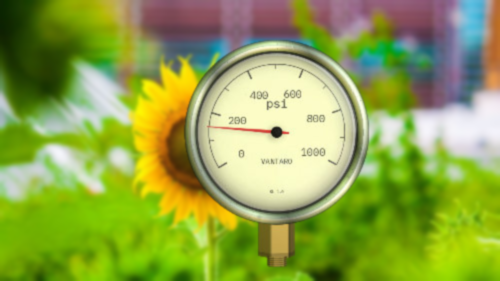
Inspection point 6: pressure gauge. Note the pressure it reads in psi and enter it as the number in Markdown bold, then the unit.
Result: **150** psi
